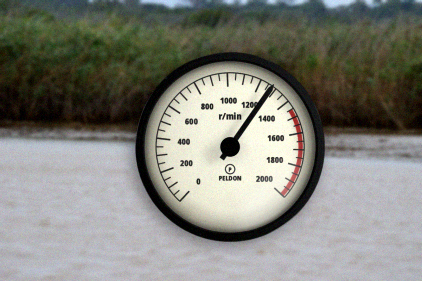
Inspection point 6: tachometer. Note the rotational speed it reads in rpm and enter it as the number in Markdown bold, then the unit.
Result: **1275** rpm
